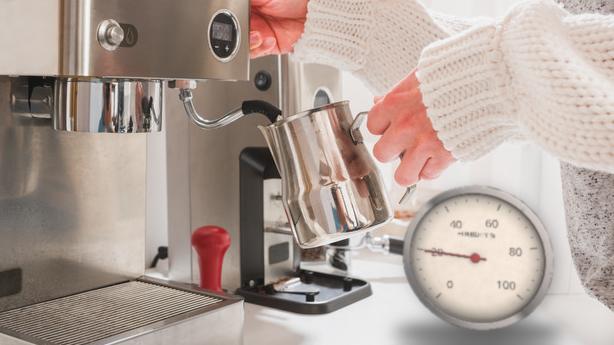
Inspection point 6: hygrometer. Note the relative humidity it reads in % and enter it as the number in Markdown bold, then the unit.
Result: **20** %
